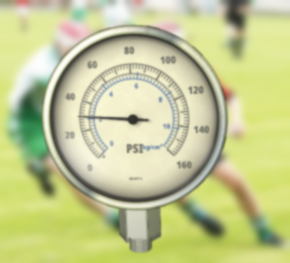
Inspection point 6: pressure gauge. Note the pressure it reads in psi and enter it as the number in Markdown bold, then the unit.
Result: **30** psi
